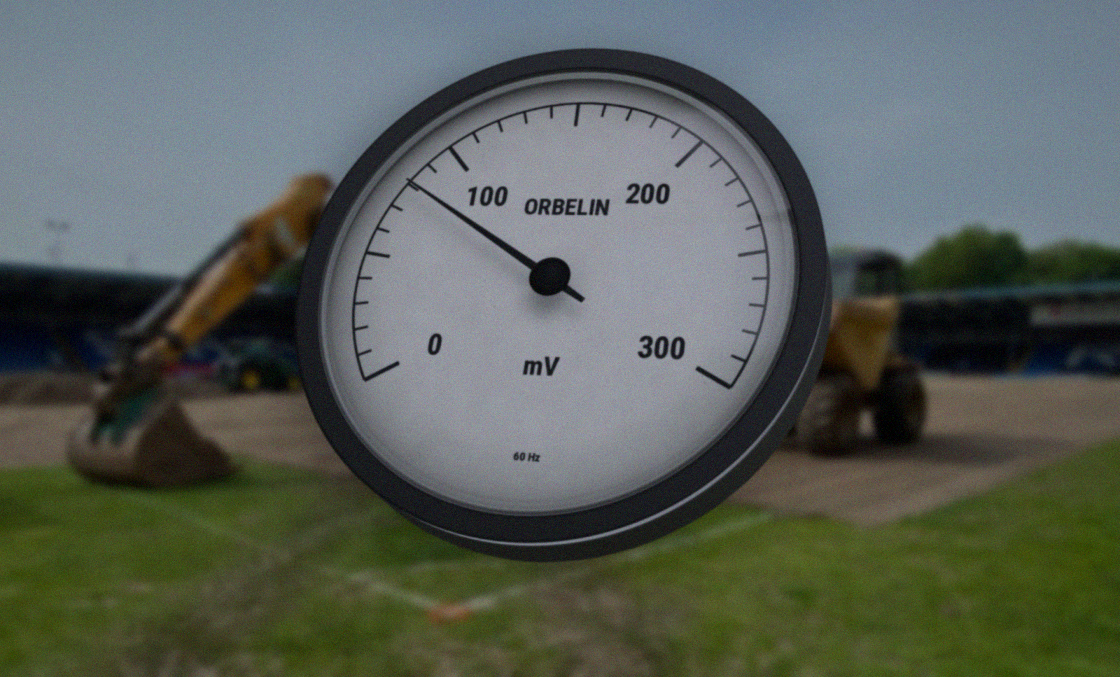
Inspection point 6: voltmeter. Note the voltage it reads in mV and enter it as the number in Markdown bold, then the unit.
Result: **80** mV
